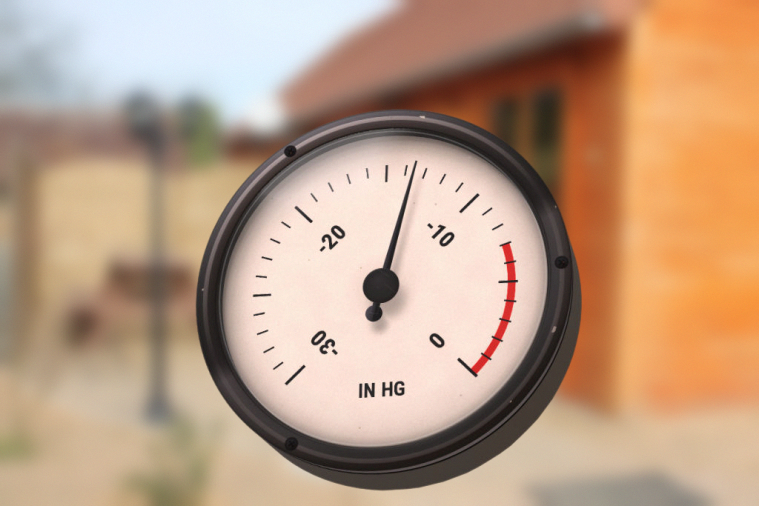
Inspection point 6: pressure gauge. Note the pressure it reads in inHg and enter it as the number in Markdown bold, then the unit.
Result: **-13.5** inHg
